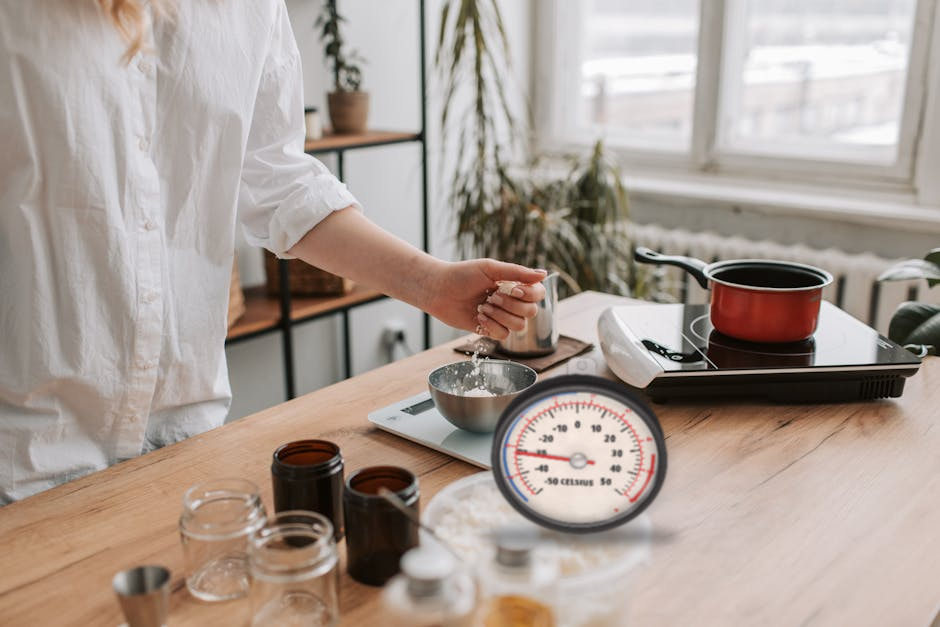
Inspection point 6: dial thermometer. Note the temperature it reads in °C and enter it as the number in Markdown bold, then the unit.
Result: **-30** °C
